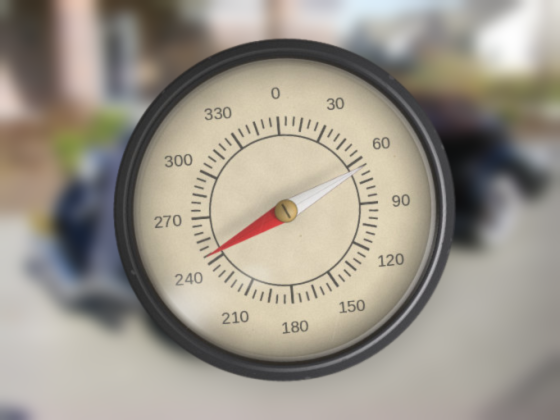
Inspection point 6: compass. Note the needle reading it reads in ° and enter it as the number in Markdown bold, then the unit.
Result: **245** °
